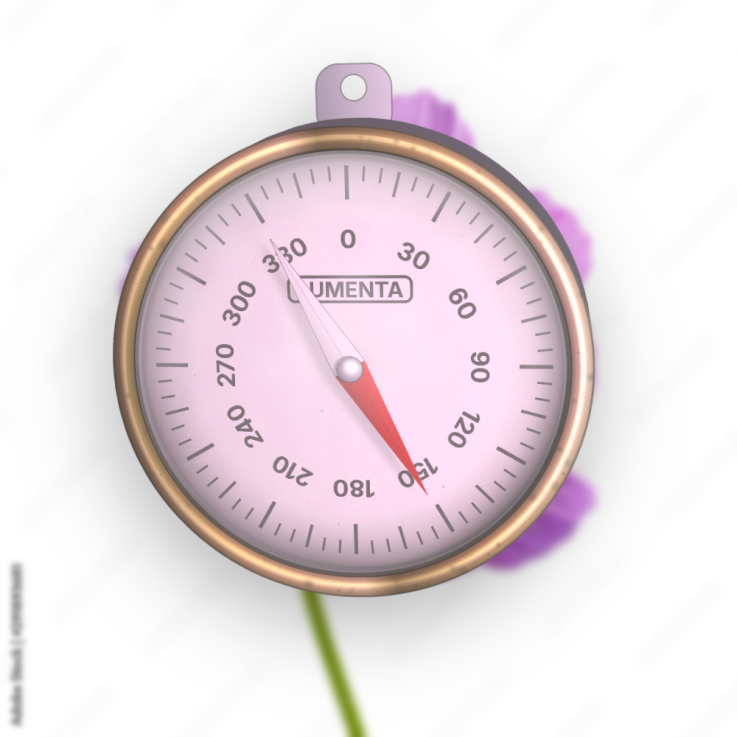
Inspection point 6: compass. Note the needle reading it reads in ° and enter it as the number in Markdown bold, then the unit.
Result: **150** °
